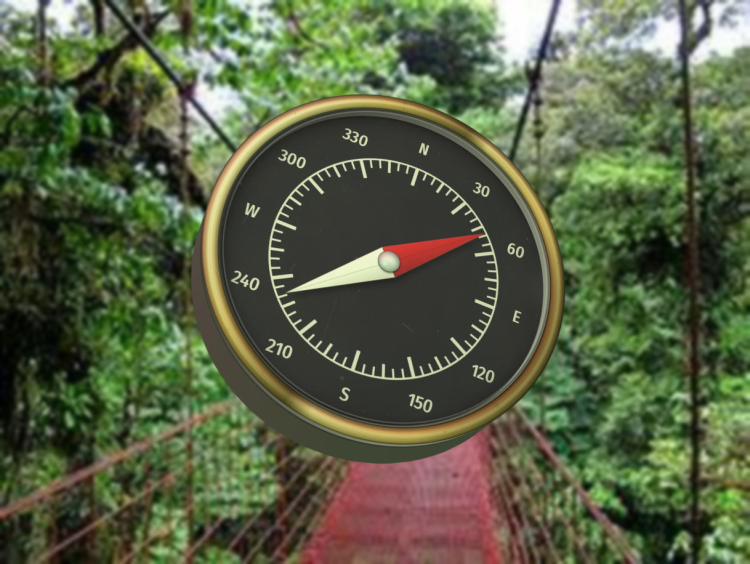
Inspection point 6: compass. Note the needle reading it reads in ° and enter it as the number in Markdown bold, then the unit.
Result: **50** °
